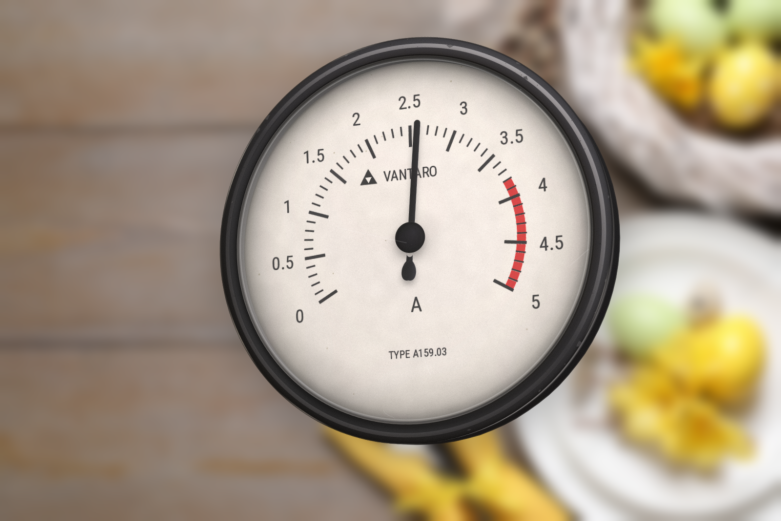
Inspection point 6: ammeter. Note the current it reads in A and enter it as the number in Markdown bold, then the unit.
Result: **2.6** A
